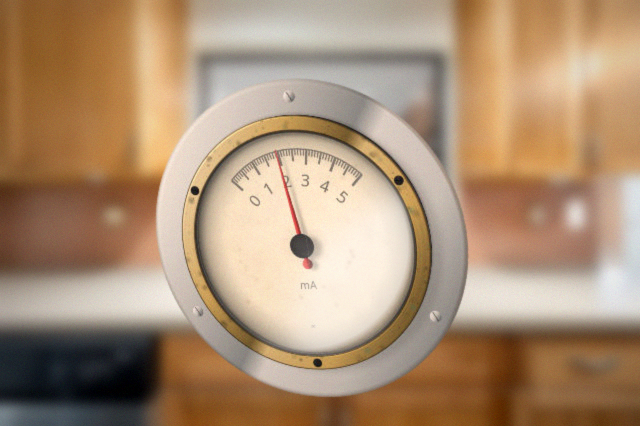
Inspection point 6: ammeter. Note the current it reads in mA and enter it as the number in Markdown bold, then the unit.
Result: **2** mA
